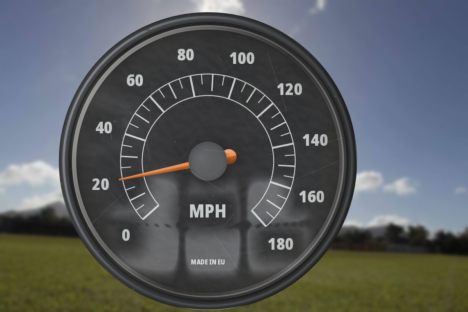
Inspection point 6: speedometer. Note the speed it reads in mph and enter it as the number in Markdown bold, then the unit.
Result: **20** mph
